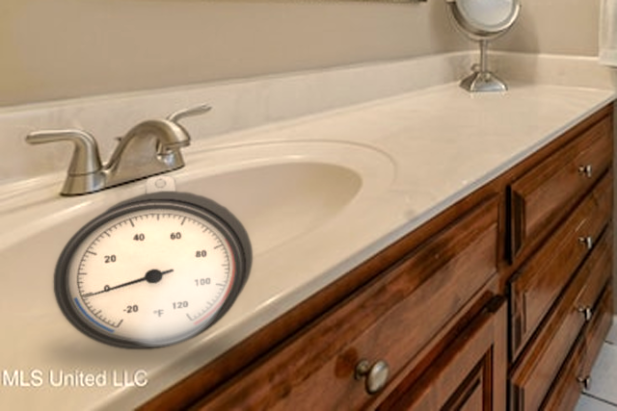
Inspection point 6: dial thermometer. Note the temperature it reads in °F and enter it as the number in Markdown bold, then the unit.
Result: **0** °F
